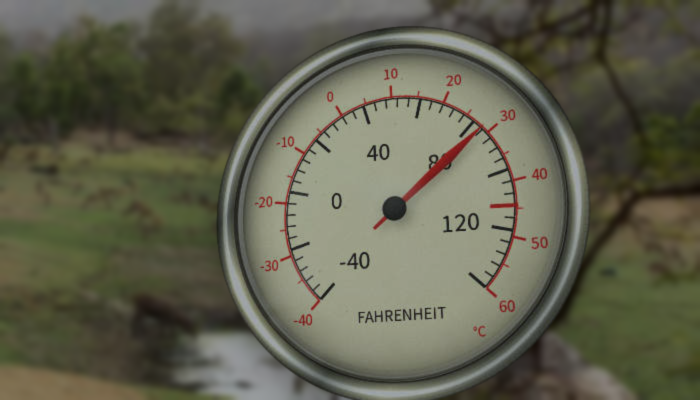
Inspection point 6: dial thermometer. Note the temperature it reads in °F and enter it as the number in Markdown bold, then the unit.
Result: **84** °F
